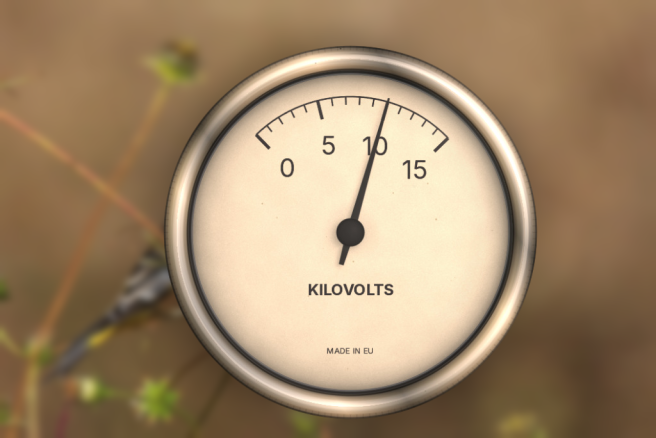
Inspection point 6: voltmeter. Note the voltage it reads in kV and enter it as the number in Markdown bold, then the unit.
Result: **10** kV
